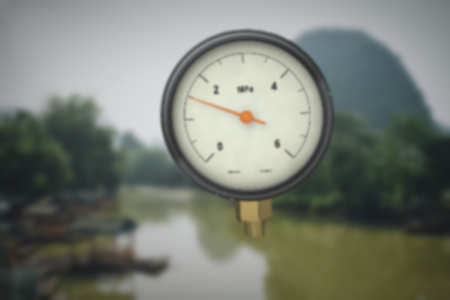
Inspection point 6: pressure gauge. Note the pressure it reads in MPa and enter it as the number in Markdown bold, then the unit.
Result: **1.5** MPa
